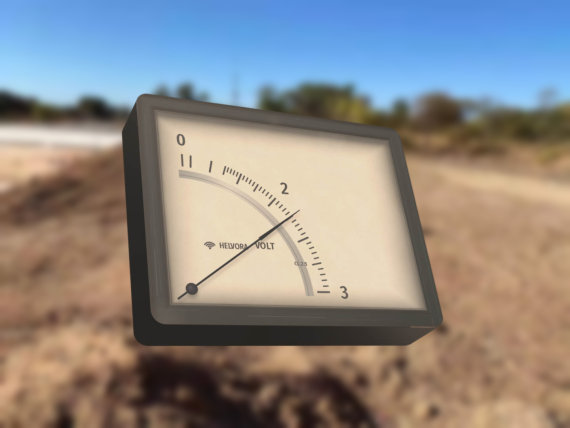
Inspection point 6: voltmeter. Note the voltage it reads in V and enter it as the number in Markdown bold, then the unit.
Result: **2.25** V
